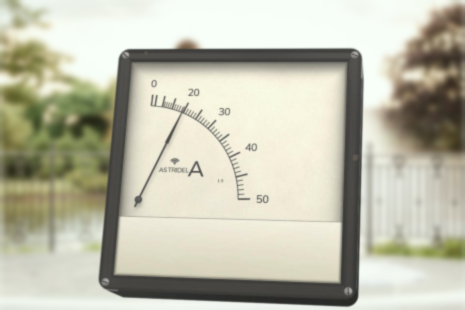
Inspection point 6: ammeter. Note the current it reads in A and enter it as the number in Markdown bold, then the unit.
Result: **20** A
